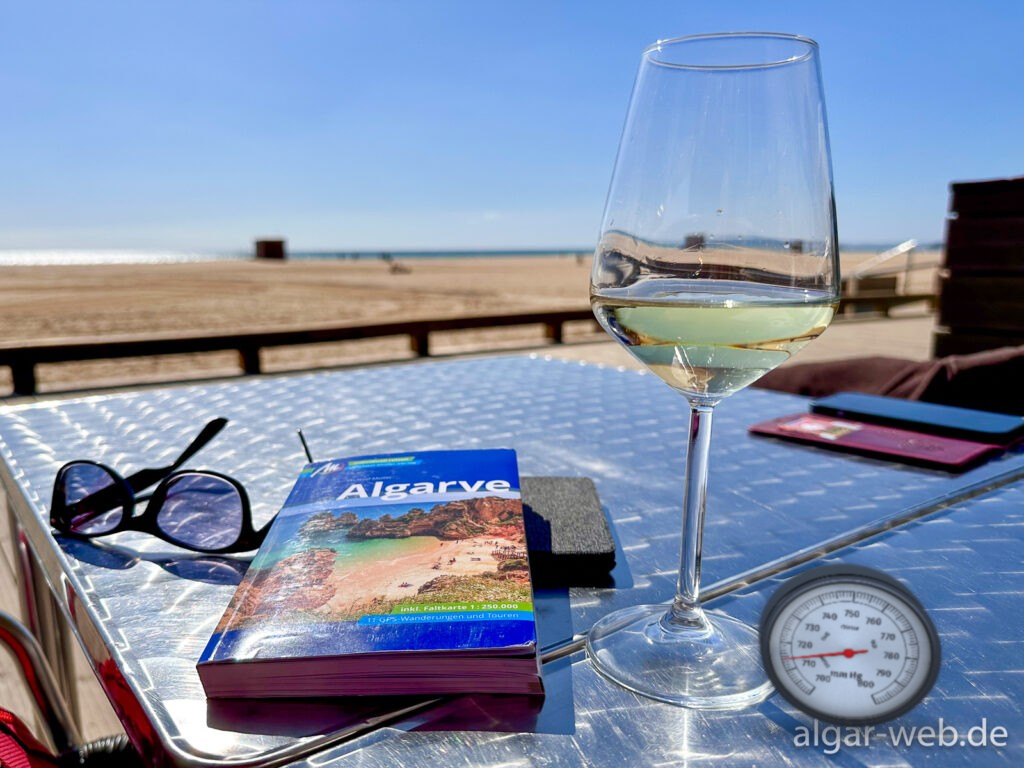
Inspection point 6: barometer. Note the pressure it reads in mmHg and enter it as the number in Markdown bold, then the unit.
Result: **715** mmHg
